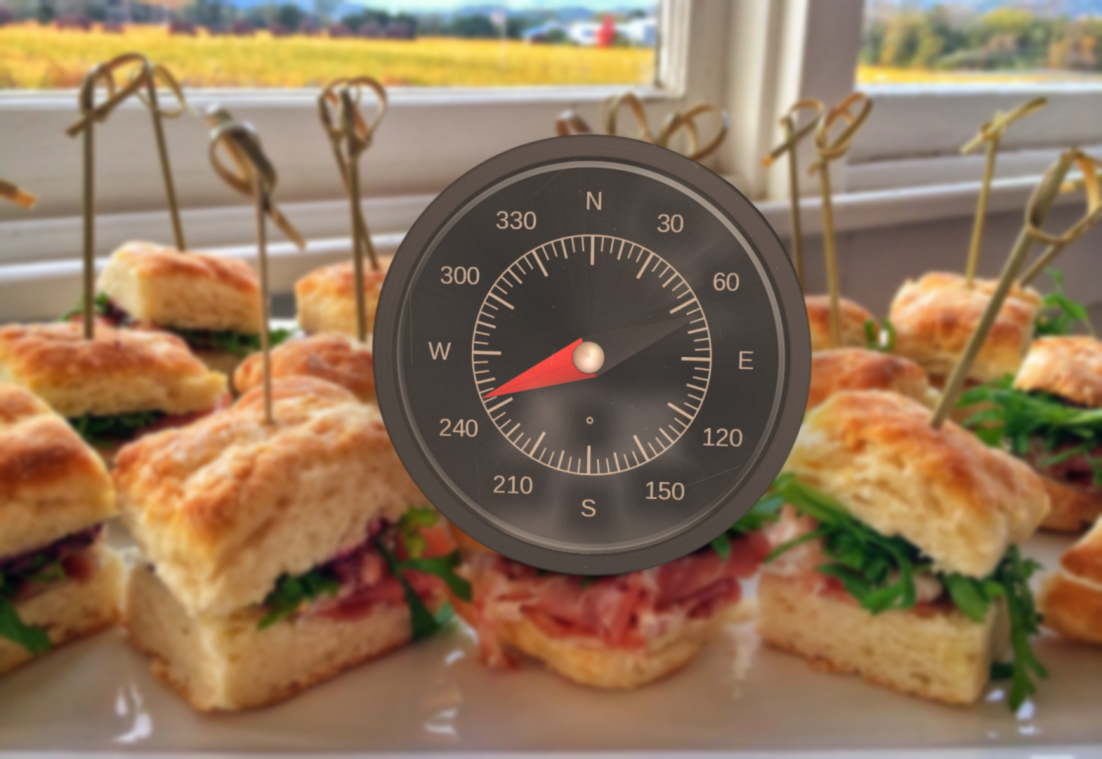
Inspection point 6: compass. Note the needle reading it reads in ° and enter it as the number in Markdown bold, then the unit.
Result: **247.5** °
